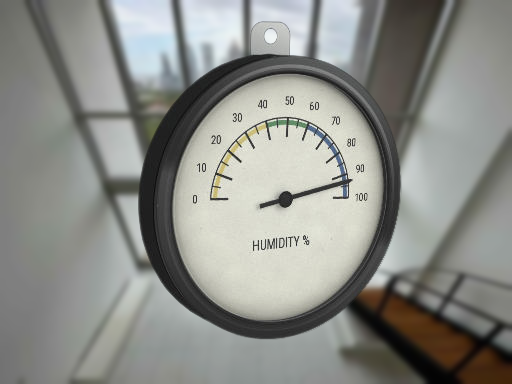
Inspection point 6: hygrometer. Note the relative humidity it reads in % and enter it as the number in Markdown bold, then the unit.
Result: **92.5** %
